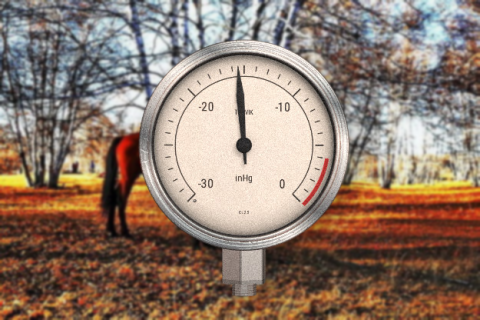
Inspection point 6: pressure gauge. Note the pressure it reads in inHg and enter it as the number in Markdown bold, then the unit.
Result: **-15.5** inHg
